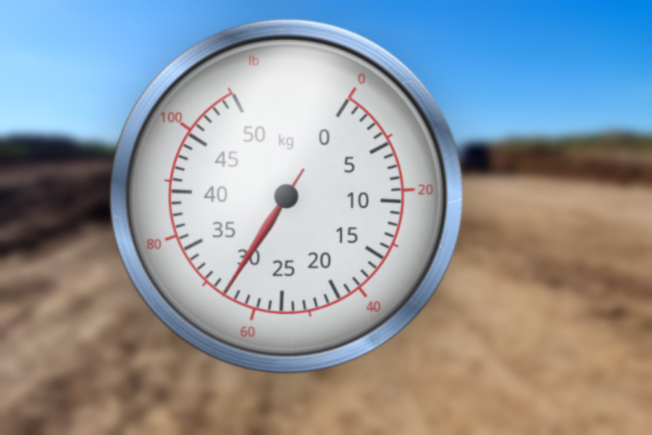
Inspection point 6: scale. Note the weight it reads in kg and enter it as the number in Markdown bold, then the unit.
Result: **30** kg
